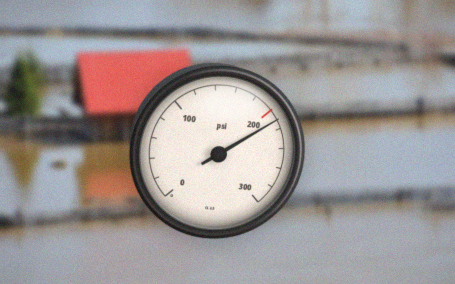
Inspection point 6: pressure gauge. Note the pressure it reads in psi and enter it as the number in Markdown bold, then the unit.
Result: **210** psi
